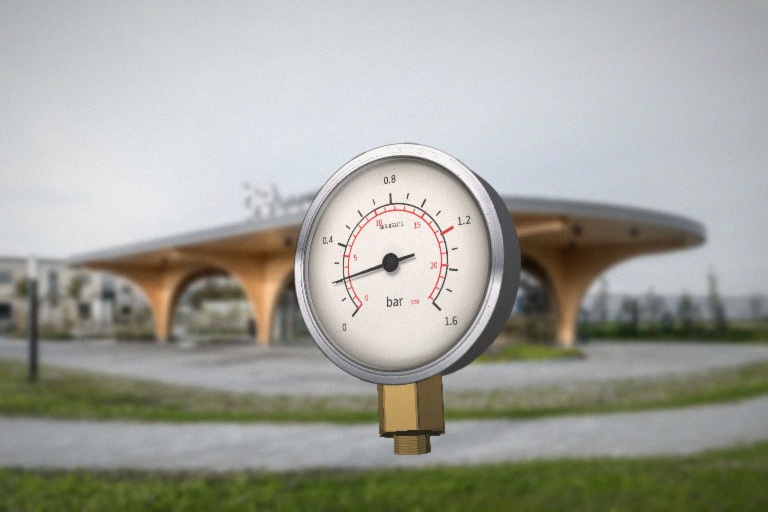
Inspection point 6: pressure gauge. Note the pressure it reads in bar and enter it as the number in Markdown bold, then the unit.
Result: **0.2** bar
